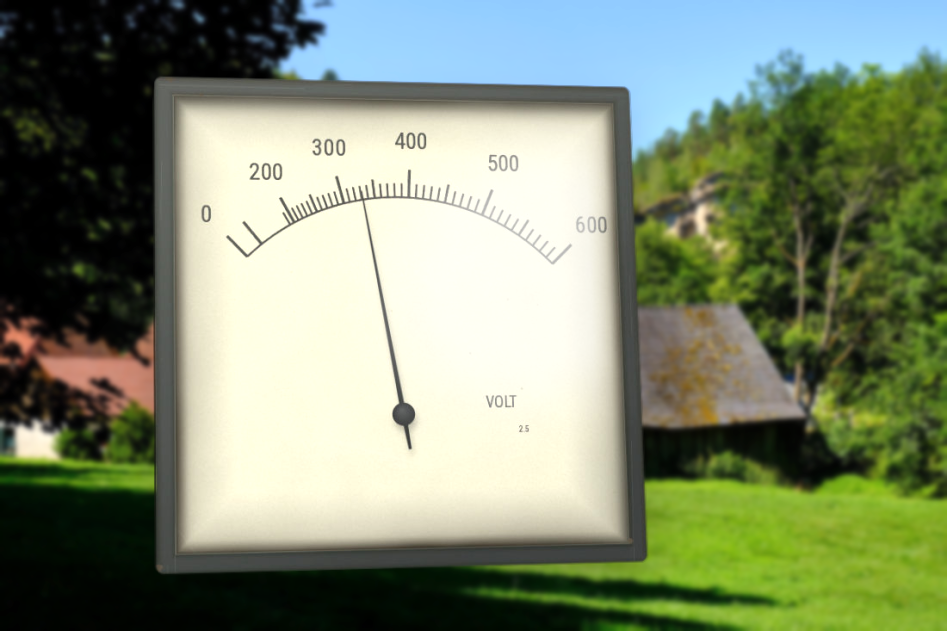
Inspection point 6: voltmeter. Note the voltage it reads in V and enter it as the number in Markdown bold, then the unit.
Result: **330** V
